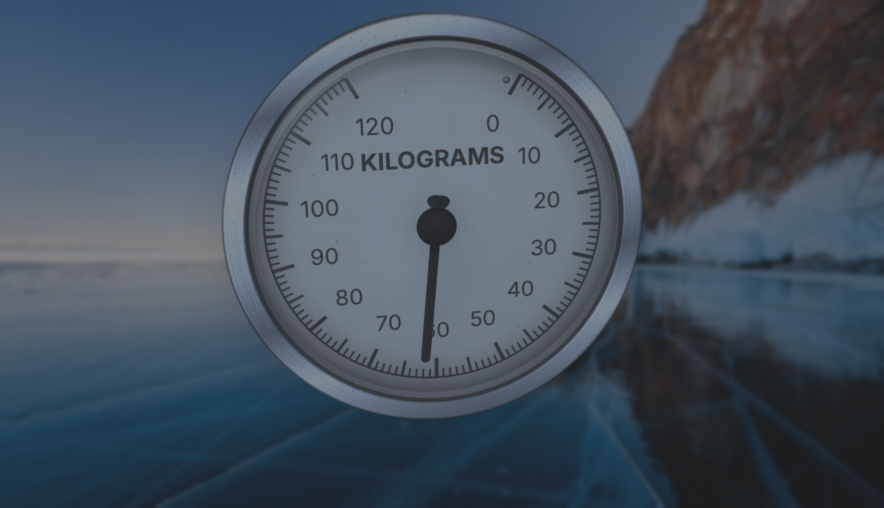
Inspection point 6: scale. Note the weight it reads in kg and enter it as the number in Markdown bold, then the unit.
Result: **62** kg
